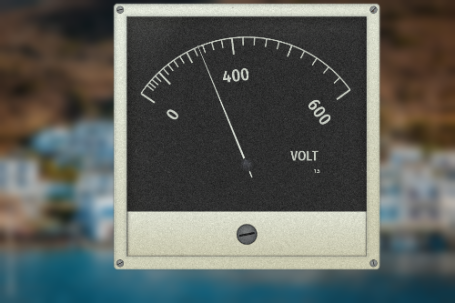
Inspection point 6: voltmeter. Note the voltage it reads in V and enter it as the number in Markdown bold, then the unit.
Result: **330** V
